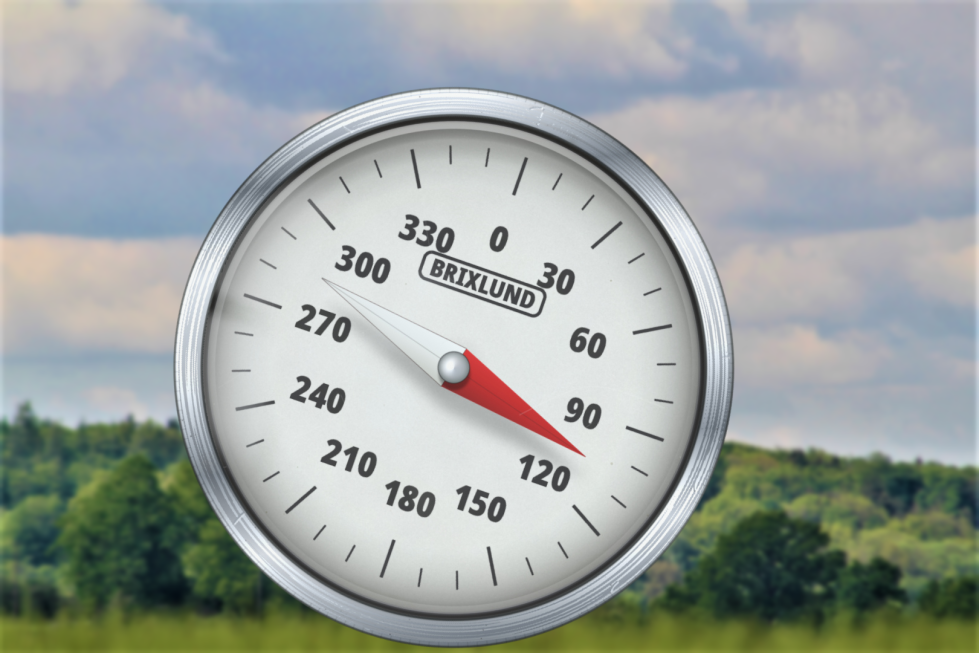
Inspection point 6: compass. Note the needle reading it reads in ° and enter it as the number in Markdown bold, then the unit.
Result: **105** °
